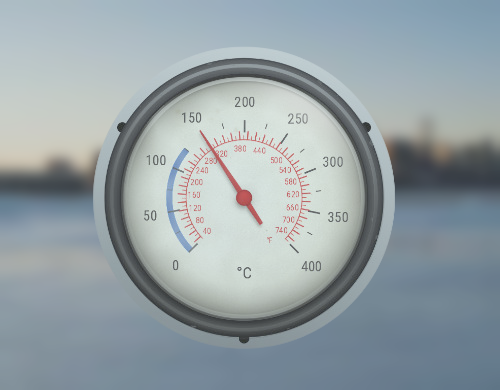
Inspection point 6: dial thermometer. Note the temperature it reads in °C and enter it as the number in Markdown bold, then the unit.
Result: **150** °C
